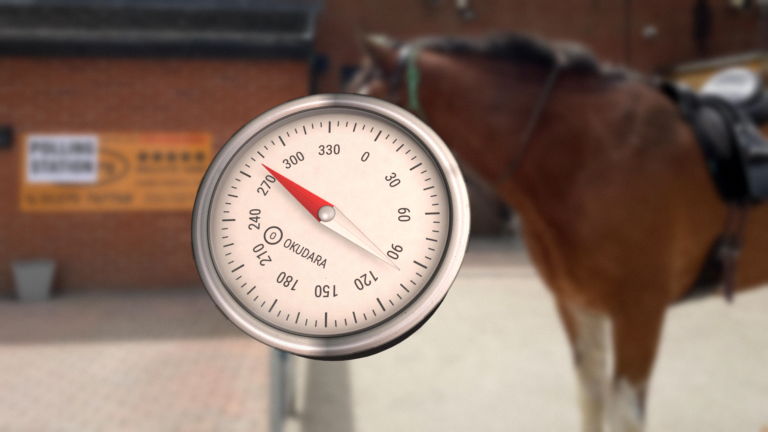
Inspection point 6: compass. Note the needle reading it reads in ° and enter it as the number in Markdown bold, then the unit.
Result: **280** °
